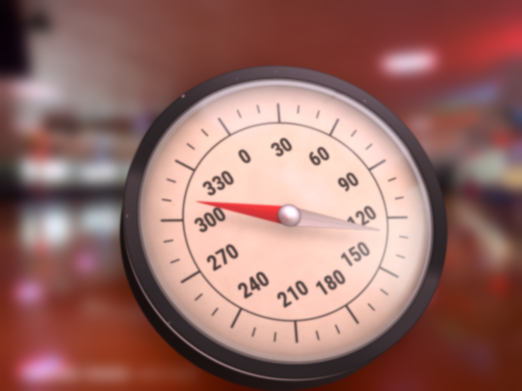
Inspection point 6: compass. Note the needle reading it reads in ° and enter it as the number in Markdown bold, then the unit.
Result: **310** °
